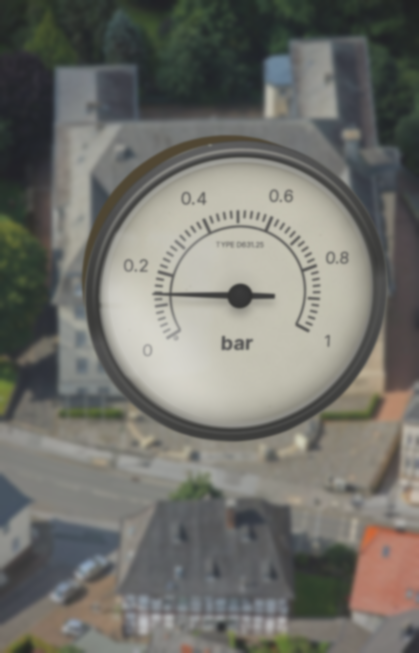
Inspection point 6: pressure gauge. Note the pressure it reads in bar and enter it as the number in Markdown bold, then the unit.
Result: **0.14** bar
